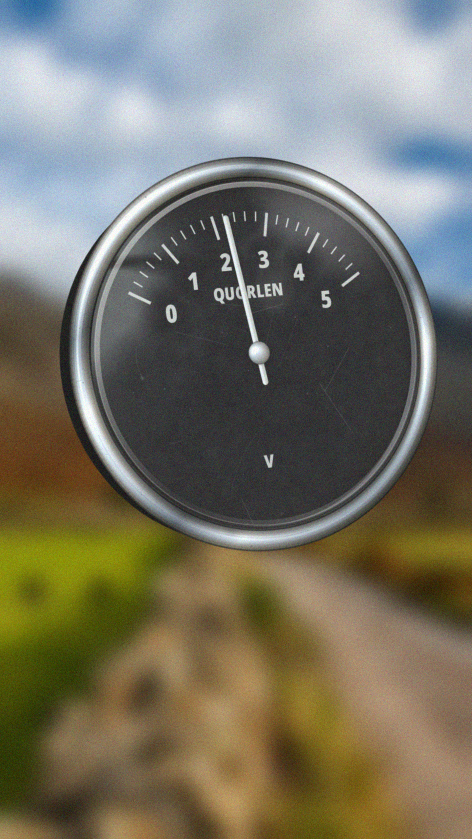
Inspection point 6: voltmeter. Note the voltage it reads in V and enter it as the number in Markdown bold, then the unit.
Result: **2.2** V
